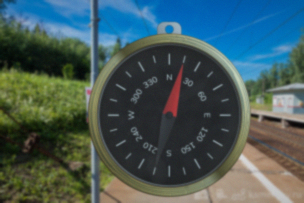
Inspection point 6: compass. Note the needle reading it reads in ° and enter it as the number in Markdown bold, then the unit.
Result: **15** °
